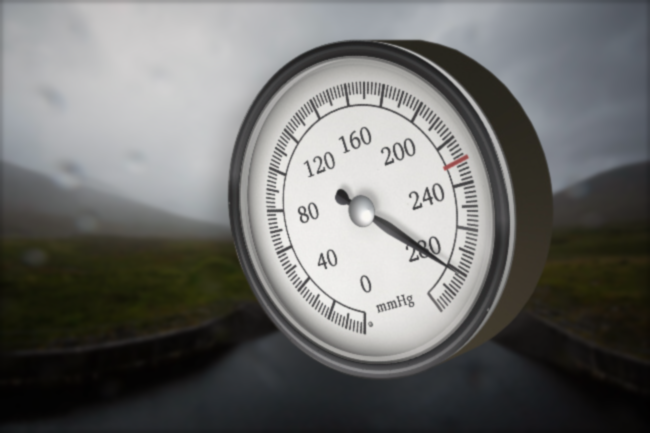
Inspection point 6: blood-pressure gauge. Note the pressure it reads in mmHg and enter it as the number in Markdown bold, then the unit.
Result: **280** mmHg
